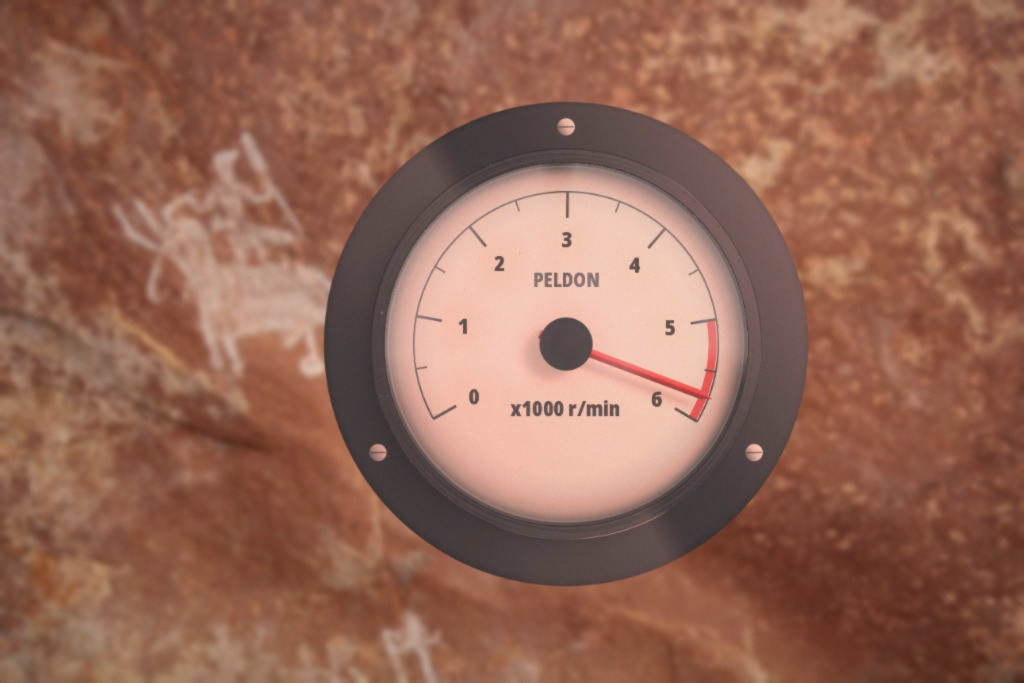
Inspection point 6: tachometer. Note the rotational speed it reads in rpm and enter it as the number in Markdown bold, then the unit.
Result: **5750** rpm
